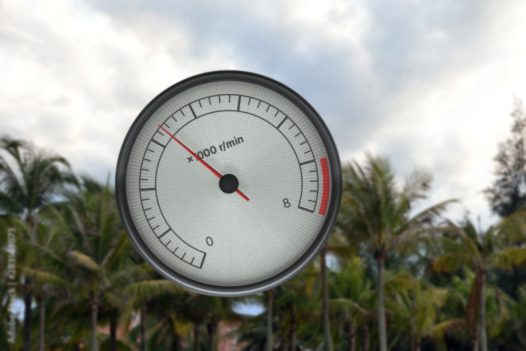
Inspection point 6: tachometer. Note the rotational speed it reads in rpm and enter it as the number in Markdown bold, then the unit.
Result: **3300** rpm
